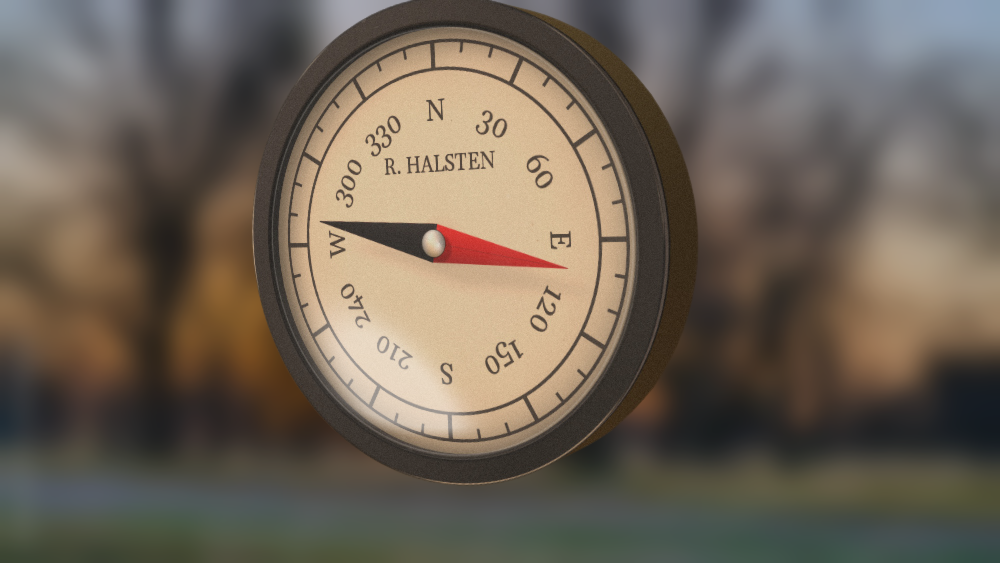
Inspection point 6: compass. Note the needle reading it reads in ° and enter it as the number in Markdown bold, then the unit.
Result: **100** °
